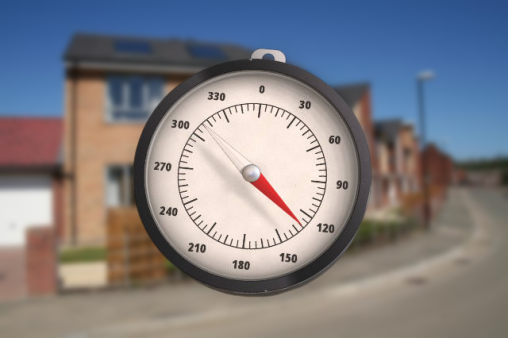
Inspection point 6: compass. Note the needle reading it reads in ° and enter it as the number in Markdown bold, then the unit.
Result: **130** °
